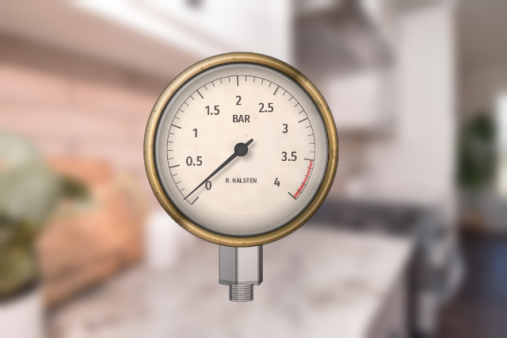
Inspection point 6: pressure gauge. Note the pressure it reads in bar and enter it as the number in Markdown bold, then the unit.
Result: **0.1** bar
